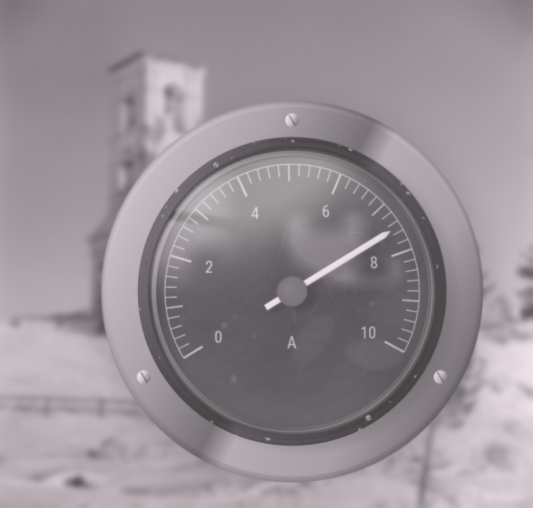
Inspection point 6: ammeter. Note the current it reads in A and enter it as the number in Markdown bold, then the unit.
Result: **7.5** A
